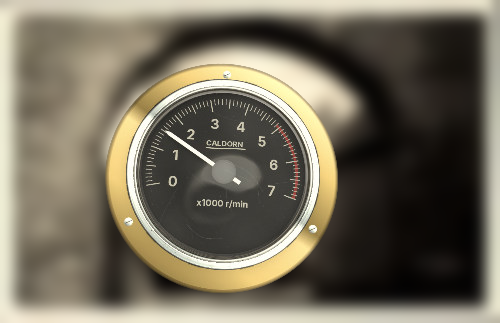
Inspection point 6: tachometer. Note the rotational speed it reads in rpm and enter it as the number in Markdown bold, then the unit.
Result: **1500** rpm
